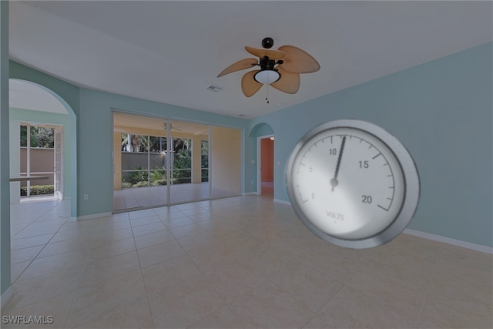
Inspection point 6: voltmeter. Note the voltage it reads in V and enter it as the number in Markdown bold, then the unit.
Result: **11.5** V
